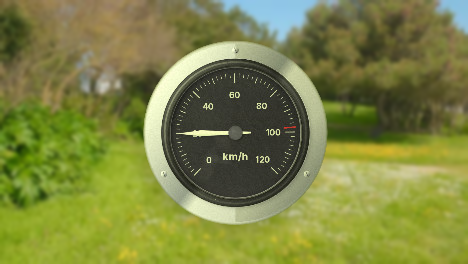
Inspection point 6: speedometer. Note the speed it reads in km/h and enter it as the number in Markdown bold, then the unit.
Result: **20** km/h
